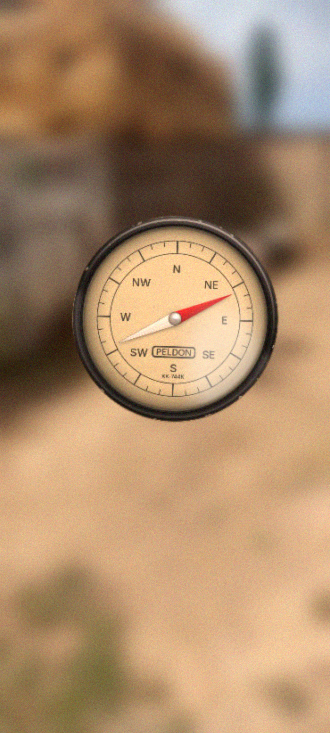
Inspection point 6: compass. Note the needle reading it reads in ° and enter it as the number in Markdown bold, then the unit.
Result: **65** °
